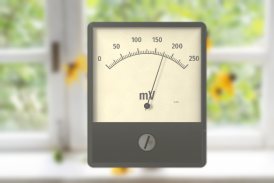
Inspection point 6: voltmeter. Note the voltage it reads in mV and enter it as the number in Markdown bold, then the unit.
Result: **175** mV
